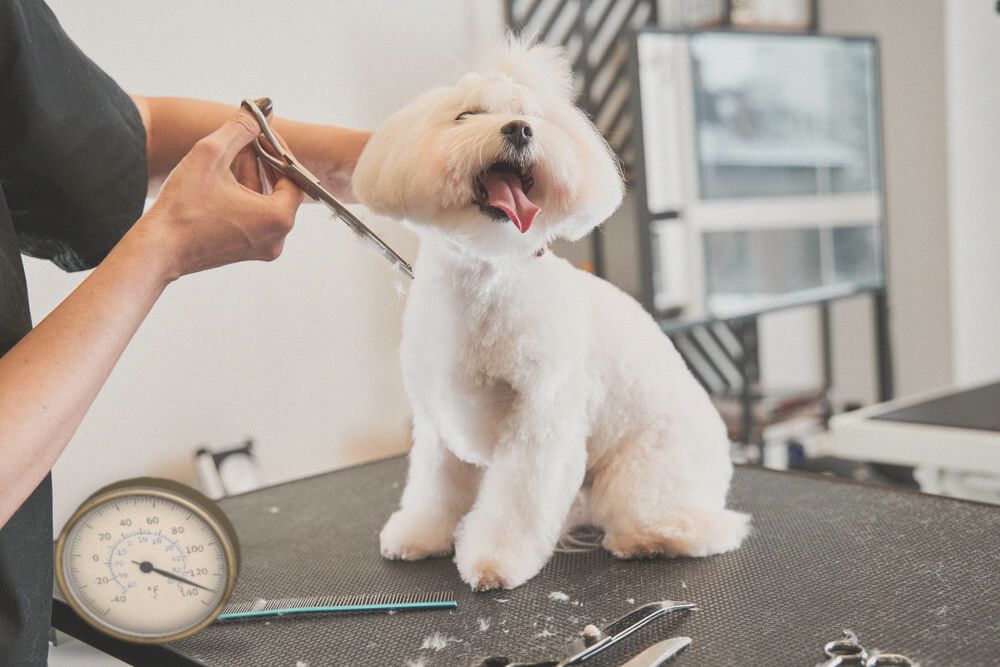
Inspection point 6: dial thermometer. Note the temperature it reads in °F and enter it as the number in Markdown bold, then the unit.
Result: **130** °F
